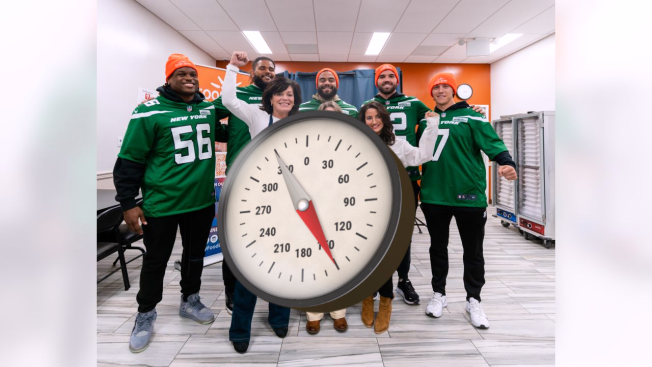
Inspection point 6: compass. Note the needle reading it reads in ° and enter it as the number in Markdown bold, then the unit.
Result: **150** °
